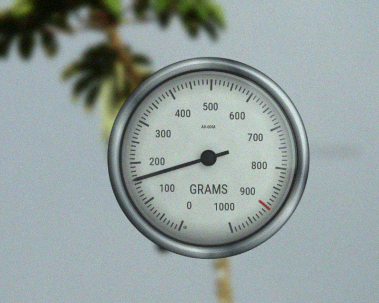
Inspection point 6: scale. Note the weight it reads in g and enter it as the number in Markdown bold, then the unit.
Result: **160** g
